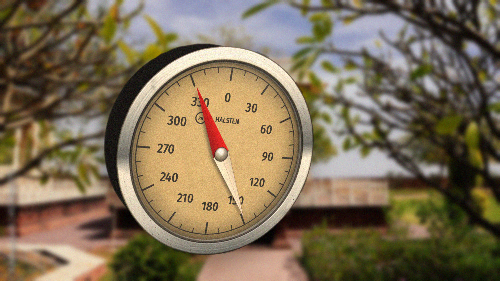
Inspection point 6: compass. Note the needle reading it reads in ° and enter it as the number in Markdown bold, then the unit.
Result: **330** °
